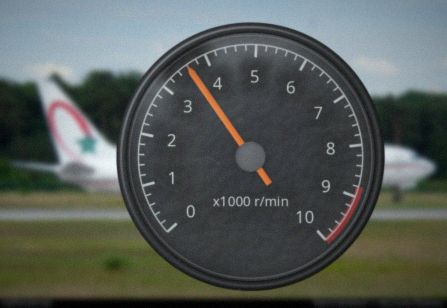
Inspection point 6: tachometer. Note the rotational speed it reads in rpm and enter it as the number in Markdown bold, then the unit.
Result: **3600** rpm
